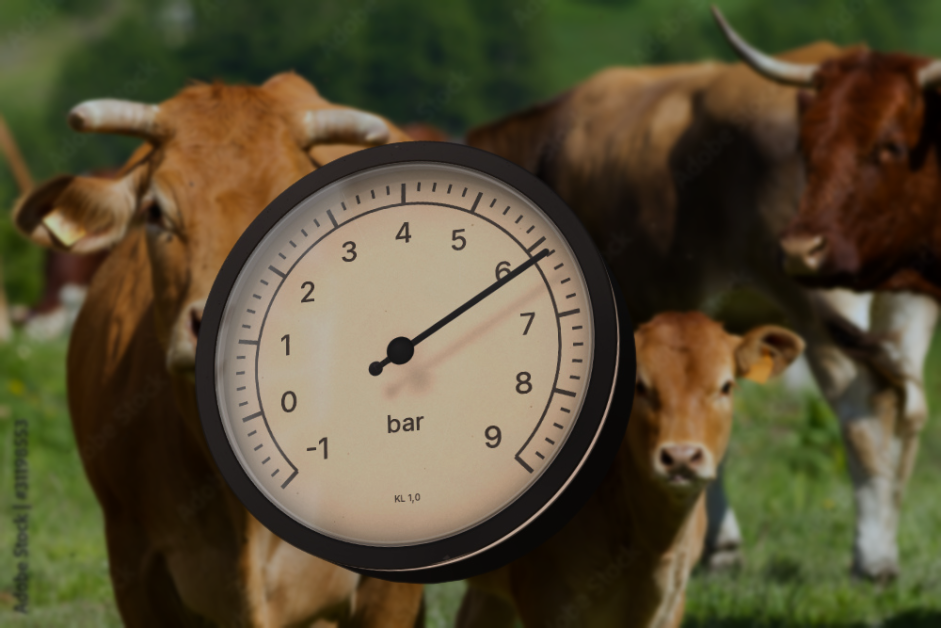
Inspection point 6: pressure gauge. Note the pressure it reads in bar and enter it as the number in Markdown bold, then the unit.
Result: **6.2** bar
